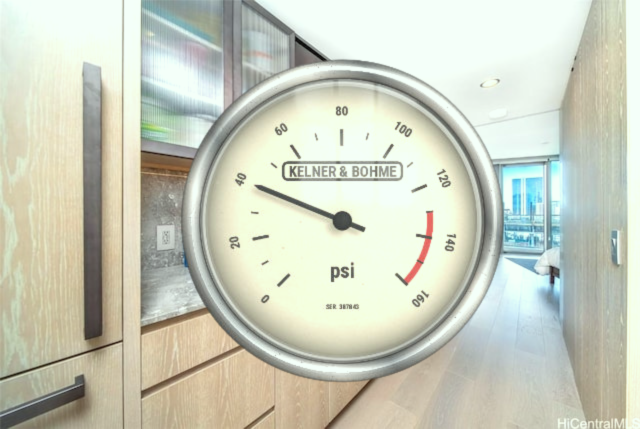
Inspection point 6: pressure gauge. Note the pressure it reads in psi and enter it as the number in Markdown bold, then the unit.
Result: **40** psi
